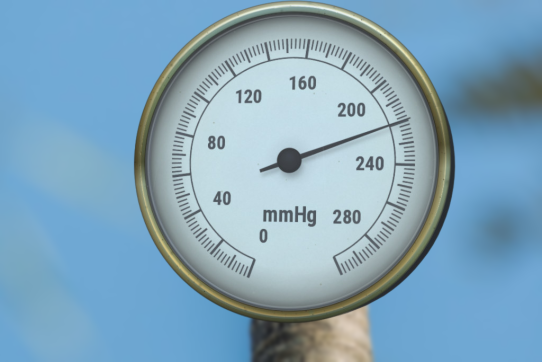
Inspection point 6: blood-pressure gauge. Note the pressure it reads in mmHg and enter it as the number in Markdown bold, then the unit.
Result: **220** mmHg
